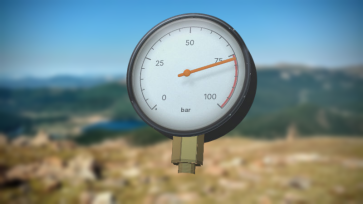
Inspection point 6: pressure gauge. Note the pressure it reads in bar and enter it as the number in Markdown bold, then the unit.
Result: **77.5** bar
